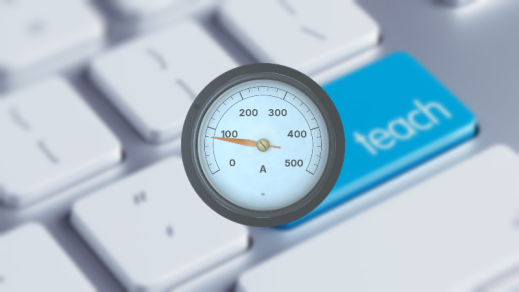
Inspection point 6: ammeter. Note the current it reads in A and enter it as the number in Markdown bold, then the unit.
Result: **80** A
